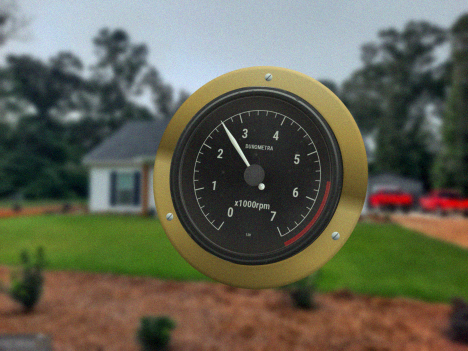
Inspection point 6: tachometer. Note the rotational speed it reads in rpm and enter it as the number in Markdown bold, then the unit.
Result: **2600** rpm
